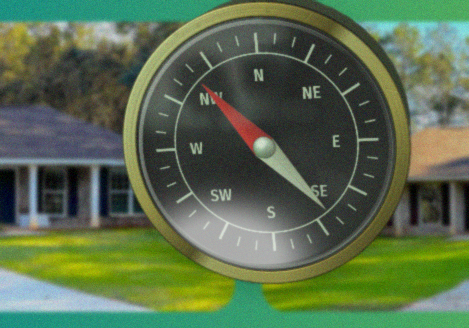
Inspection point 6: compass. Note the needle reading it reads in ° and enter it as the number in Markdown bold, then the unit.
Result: **320** °
